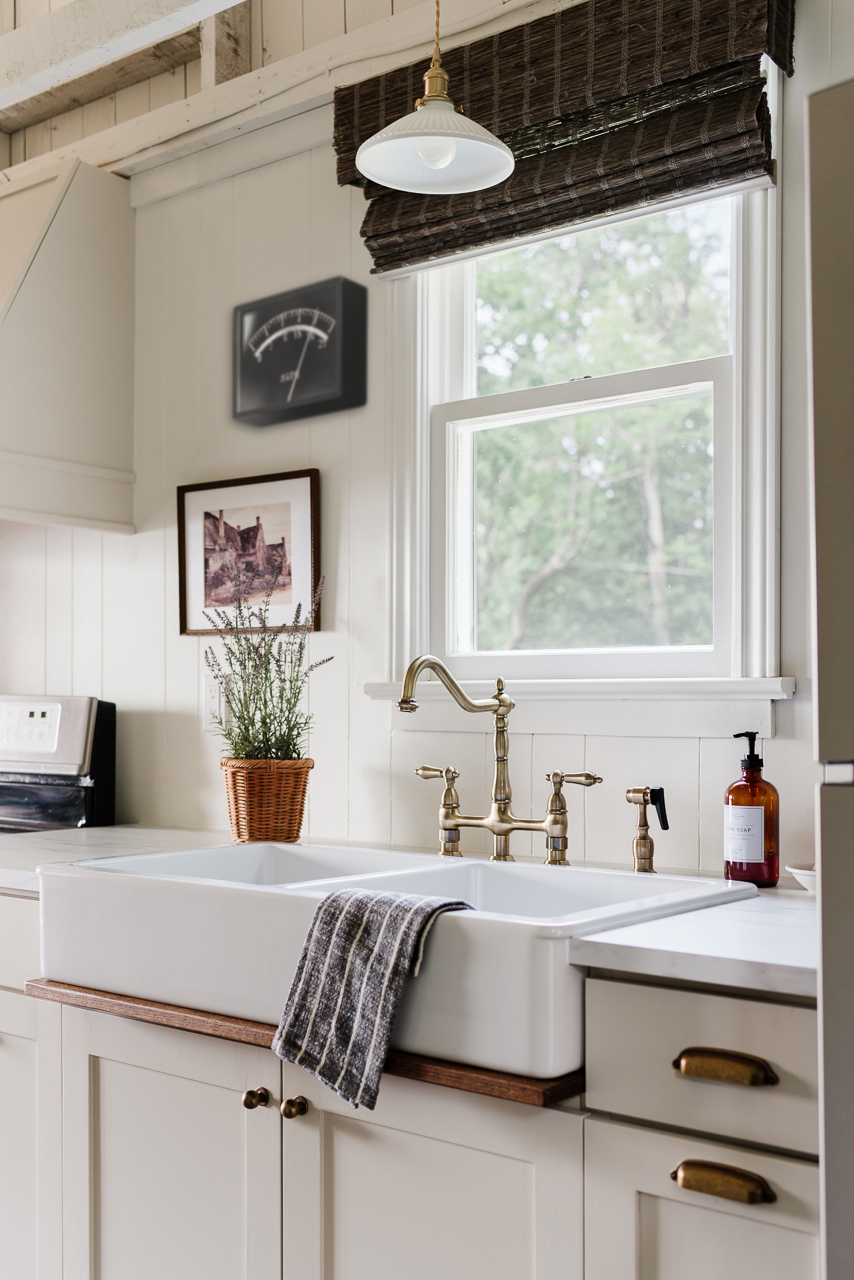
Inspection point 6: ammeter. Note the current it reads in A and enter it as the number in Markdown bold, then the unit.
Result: **20** A
